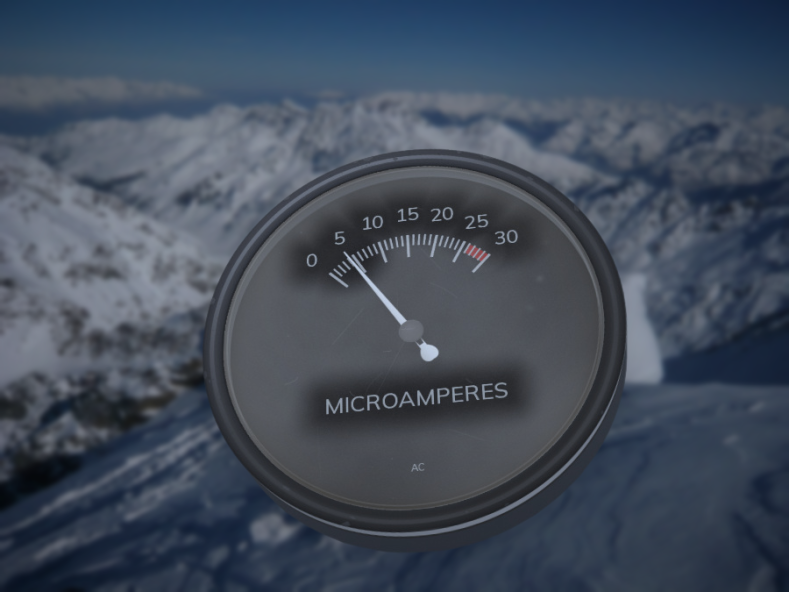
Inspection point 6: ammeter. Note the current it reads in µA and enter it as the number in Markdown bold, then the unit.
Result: **4** µA
